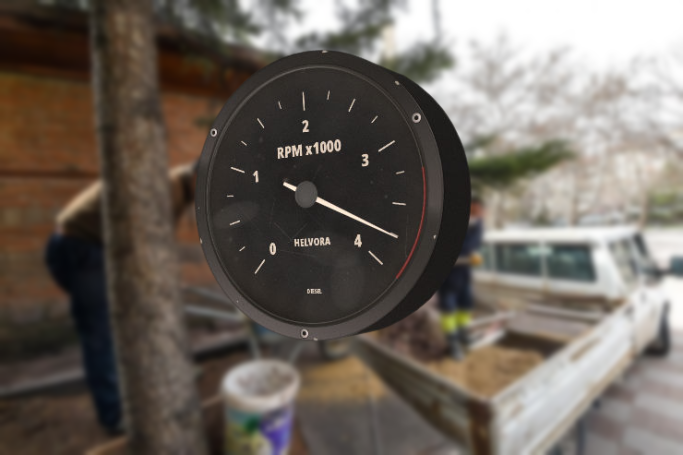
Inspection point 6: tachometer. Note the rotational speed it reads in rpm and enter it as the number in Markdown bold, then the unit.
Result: **3750** rpm
